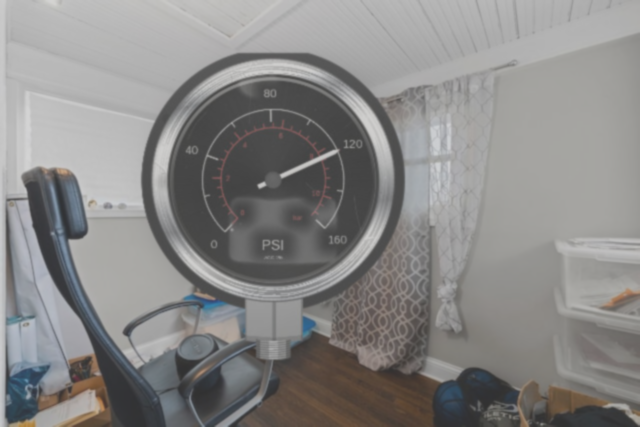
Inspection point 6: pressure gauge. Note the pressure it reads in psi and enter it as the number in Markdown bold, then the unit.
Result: **120** psi
